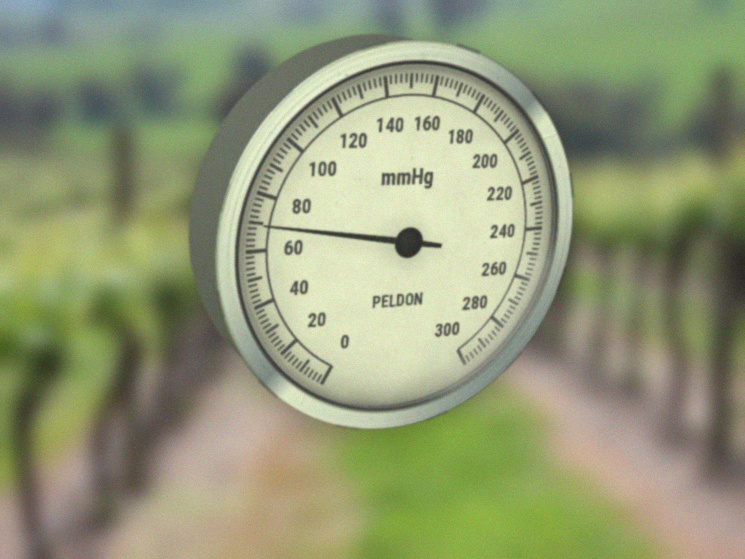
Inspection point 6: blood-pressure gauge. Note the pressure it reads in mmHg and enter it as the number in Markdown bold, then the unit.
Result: **70** mmHg
